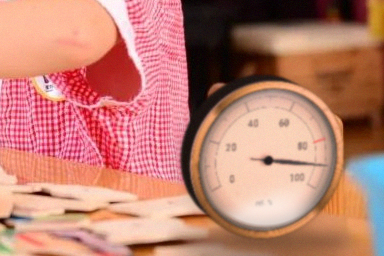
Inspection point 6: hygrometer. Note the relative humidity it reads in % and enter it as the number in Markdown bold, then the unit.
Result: **90** %
